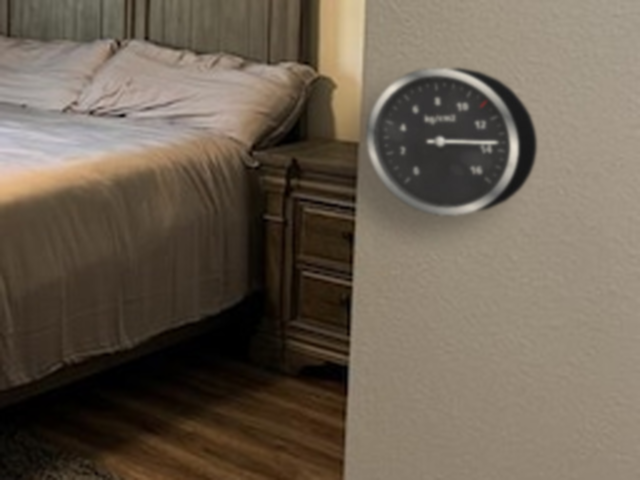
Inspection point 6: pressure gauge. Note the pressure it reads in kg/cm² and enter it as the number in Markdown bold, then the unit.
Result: **13.5** kg/cm²
